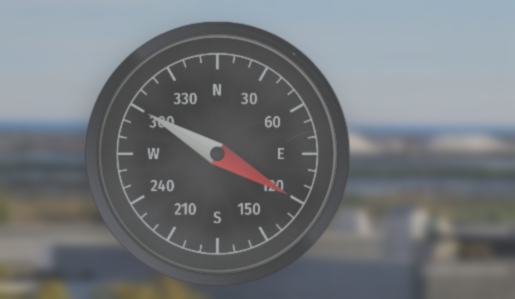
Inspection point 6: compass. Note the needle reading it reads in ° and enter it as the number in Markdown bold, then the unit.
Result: **120** °
